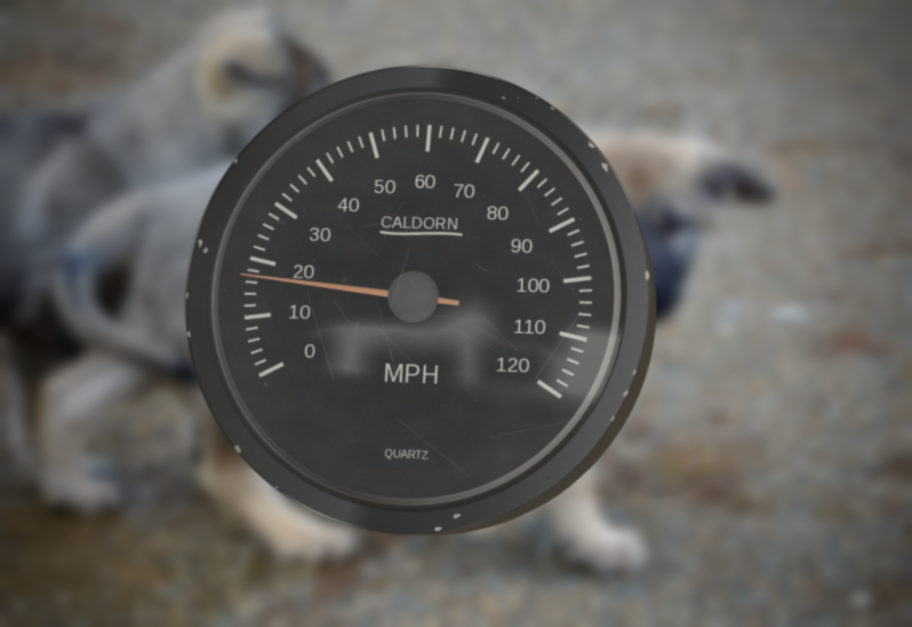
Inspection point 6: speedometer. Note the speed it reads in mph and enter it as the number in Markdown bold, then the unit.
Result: **17** mph
